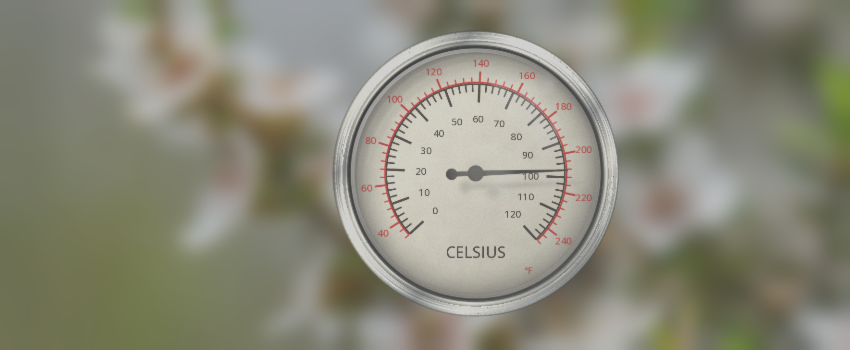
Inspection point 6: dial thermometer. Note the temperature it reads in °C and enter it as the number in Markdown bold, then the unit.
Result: **98** °C
